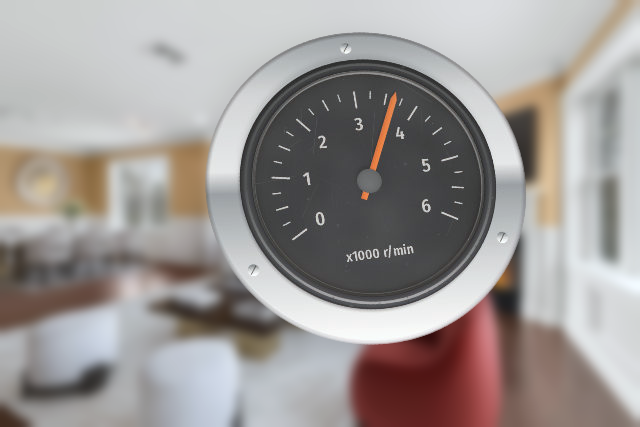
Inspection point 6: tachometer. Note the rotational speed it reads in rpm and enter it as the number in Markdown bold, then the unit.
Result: **3625** rpm
